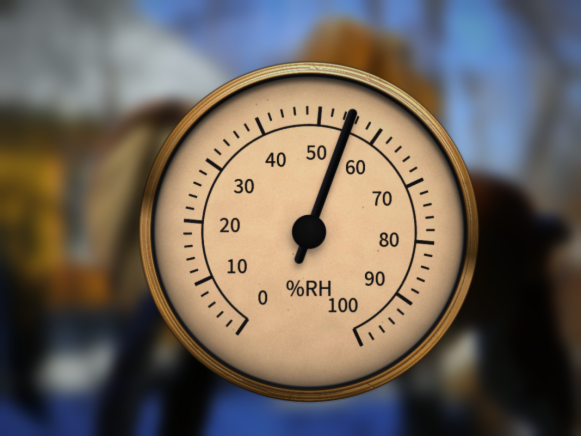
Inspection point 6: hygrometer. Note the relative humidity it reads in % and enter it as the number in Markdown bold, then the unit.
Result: **55** %
